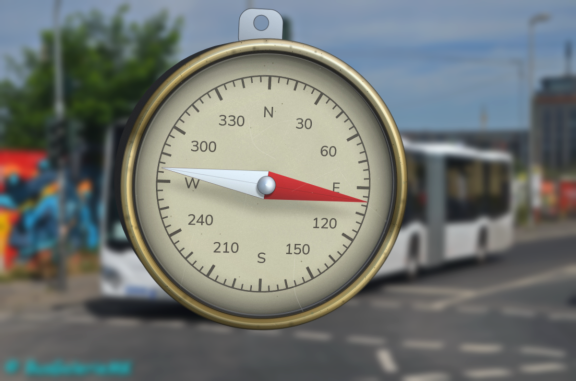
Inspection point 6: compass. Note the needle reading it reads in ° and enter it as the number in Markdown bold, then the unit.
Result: **97.5** °
